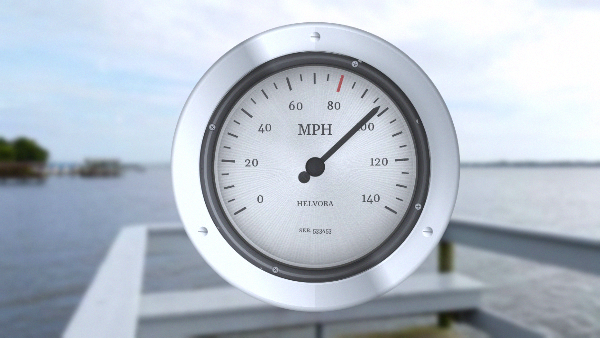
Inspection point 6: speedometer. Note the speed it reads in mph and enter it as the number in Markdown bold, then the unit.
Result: **97.5** mph
